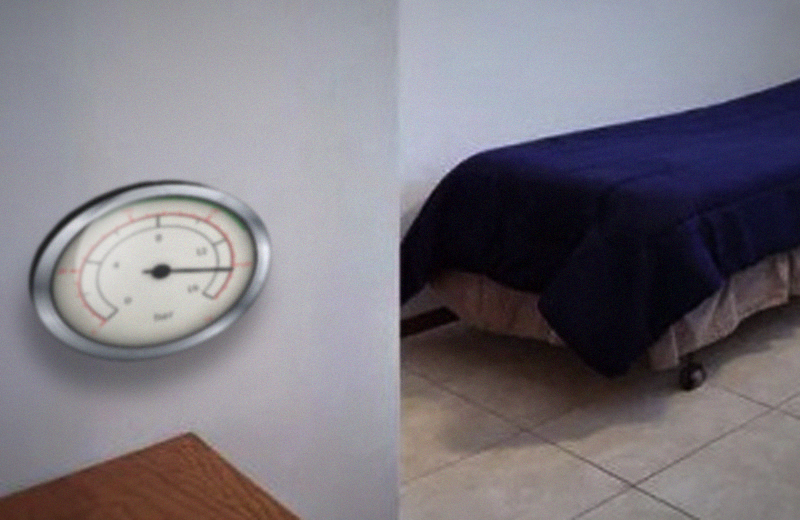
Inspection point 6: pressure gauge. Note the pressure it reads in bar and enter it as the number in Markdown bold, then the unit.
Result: **14** bar
